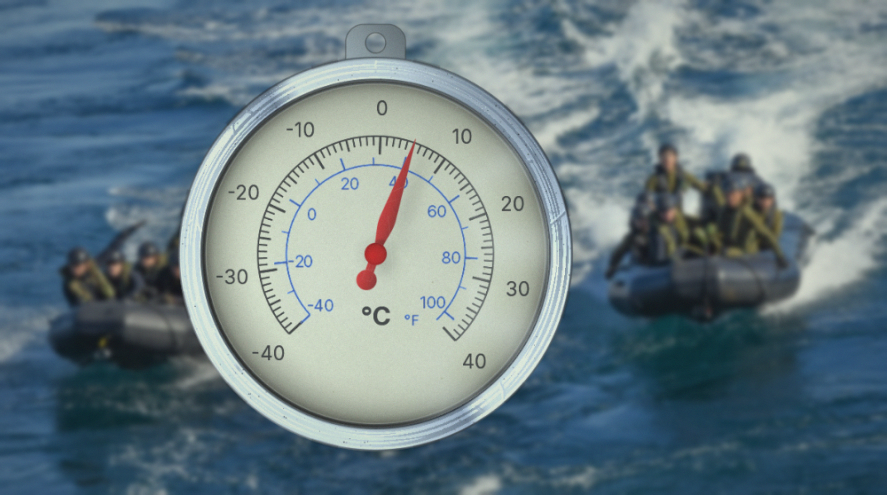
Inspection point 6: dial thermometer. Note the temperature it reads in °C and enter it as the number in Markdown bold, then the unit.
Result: **5** °C
